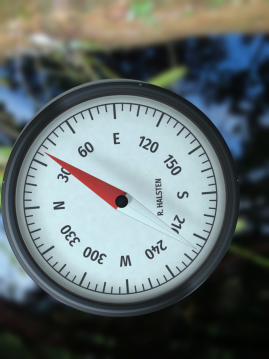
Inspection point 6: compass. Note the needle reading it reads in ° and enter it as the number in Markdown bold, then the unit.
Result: **37.5** °
